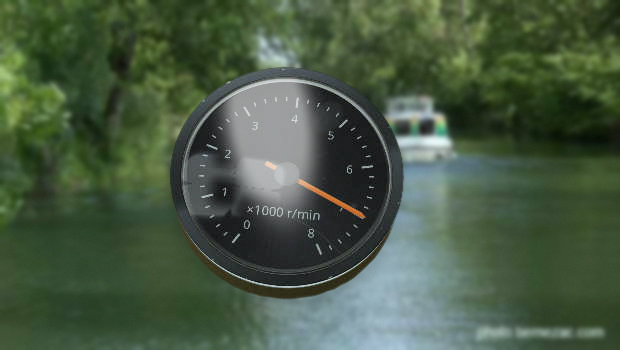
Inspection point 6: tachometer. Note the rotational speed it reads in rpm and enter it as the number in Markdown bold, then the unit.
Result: **7000** rpm
